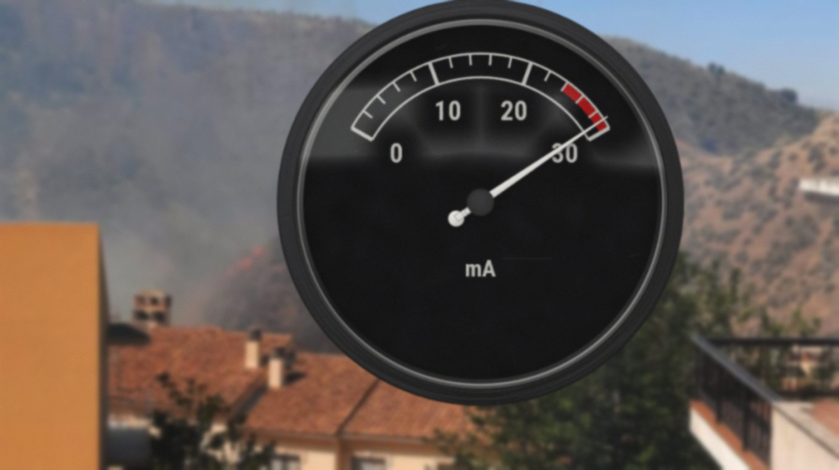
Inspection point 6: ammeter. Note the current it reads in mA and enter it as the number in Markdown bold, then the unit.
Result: **29** mA
